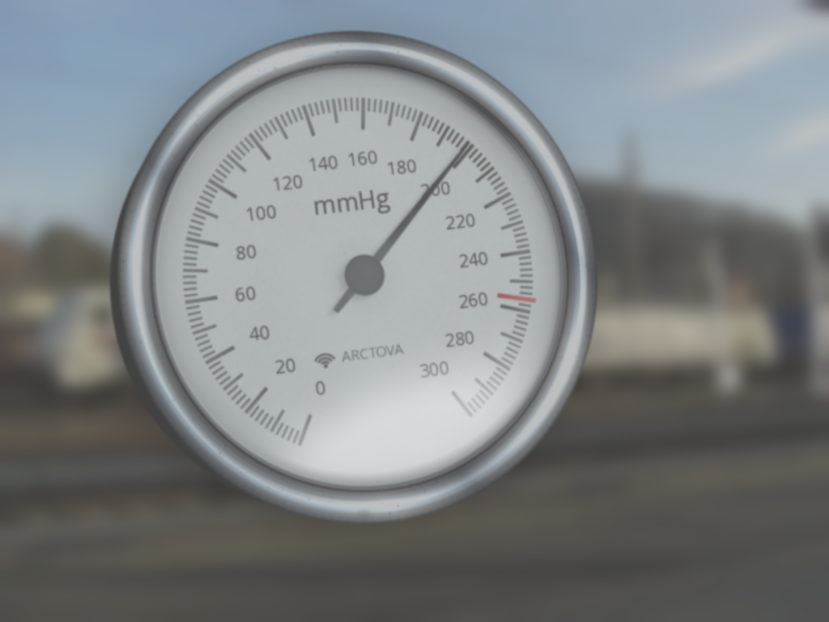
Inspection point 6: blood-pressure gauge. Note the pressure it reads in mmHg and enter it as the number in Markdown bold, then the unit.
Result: **198** mmHg
